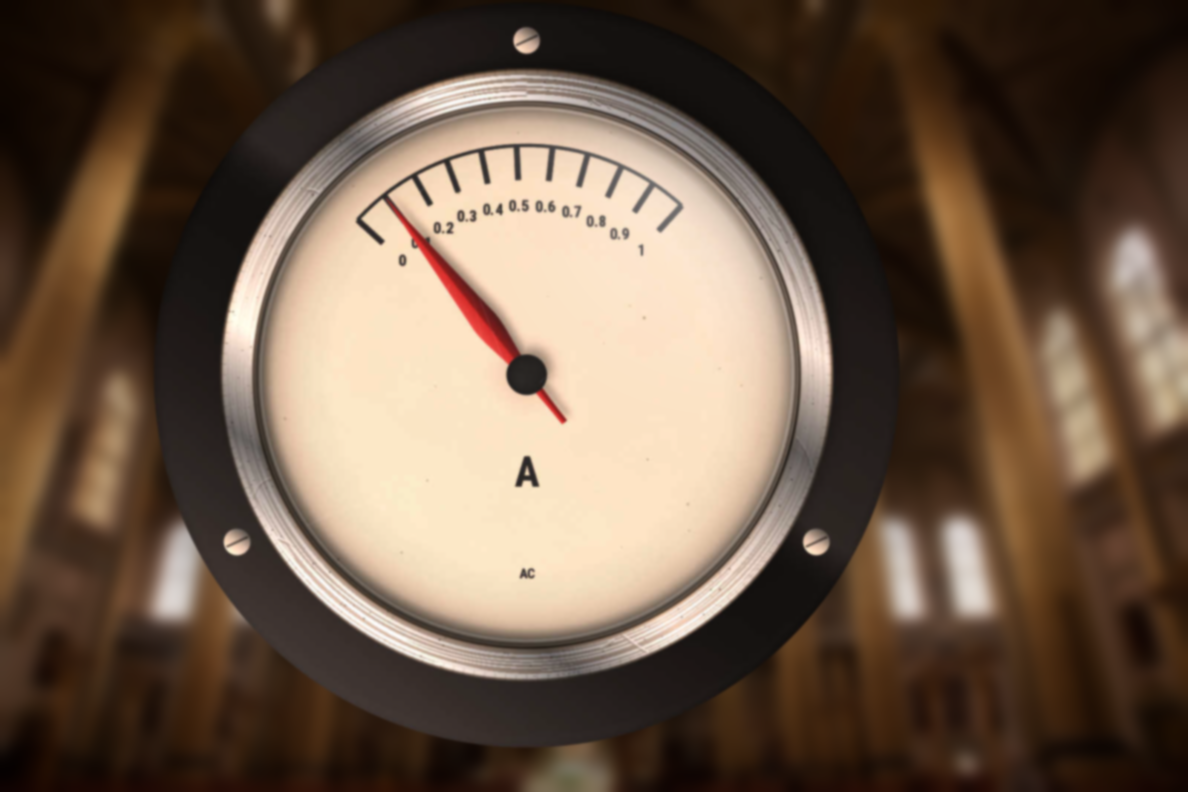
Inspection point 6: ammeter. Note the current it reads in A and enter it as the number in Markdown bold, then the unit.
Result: **0.1** A
